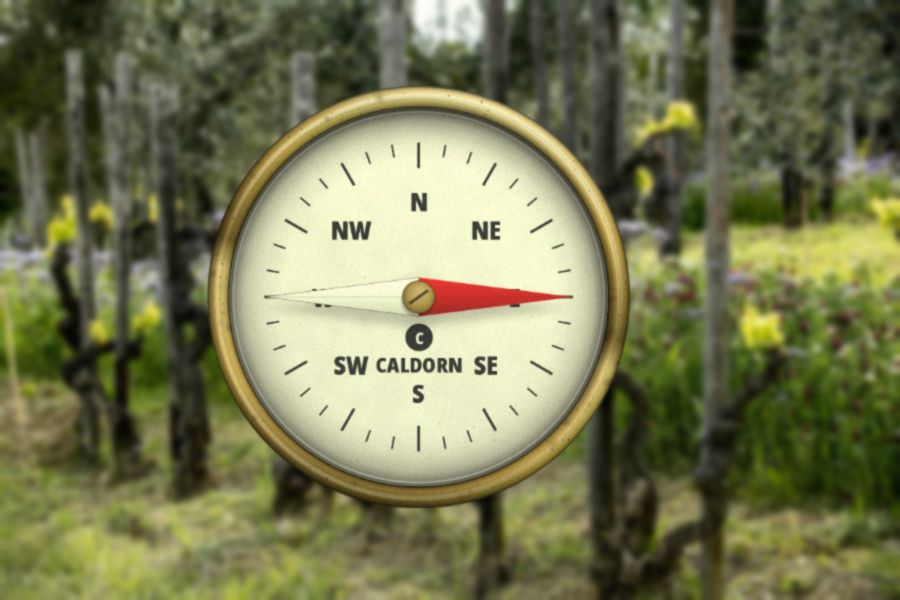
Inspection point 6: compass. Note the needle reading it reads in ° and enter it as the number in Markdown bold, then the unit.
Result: **90** °
